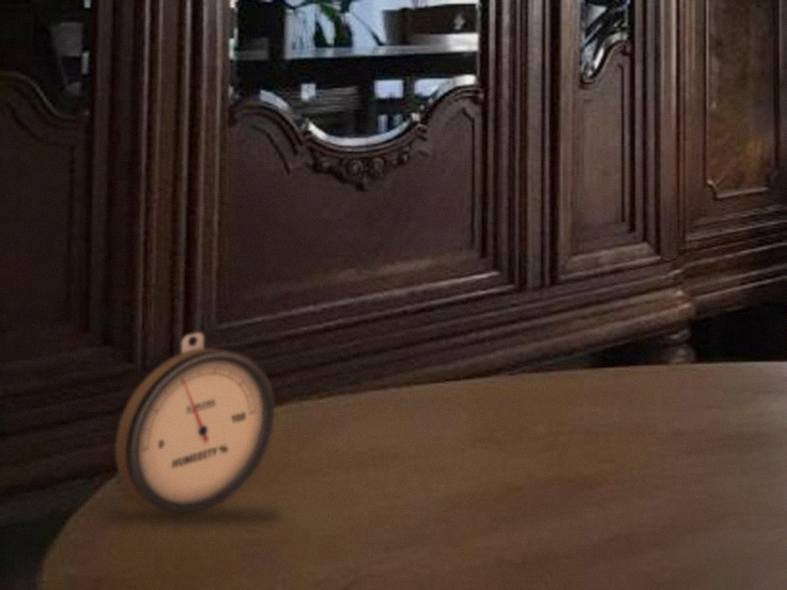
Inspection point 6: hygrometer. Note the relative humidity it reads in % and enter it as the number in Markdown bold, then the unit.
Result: **40** %
